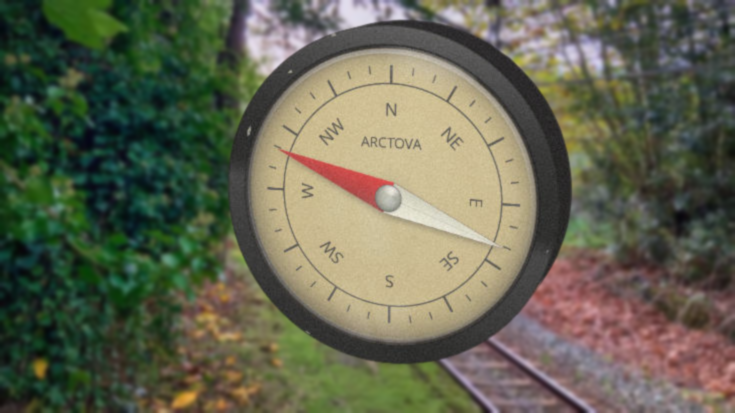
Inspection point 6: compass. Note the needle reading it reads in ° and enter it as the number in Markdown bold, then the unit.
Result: **290** °
